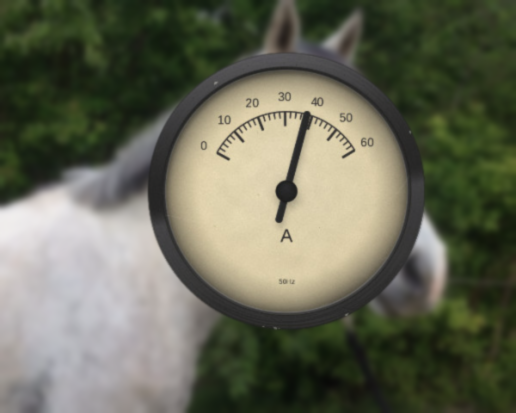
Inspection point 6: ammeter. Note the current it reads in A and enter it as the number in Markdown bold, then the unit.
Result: **38** A
